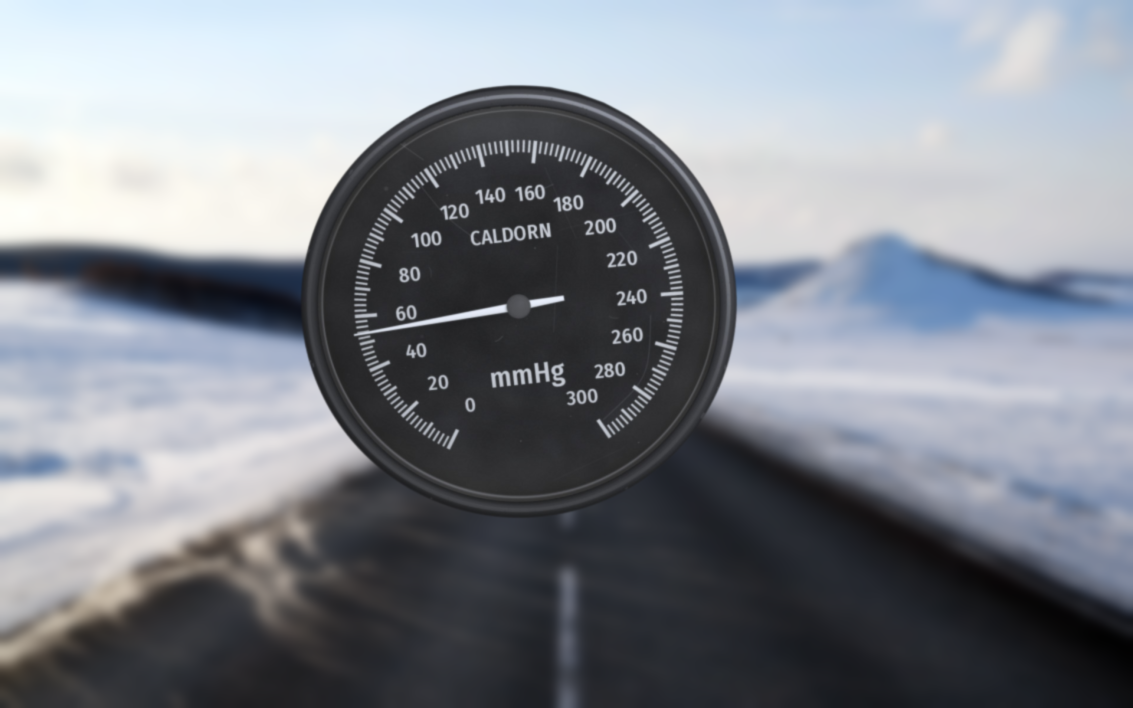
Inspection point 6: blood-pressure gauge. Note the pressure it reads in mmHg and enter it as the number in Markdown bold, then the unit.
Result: **54** mmHg
